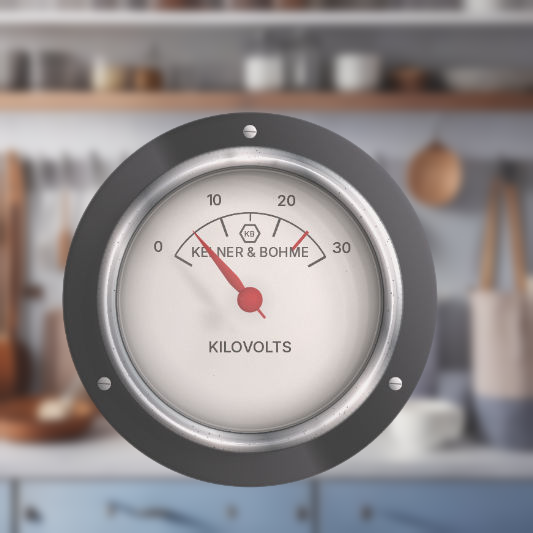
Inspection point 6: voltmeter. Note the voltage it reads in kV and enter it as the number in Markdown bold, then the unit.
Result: **5** kV
